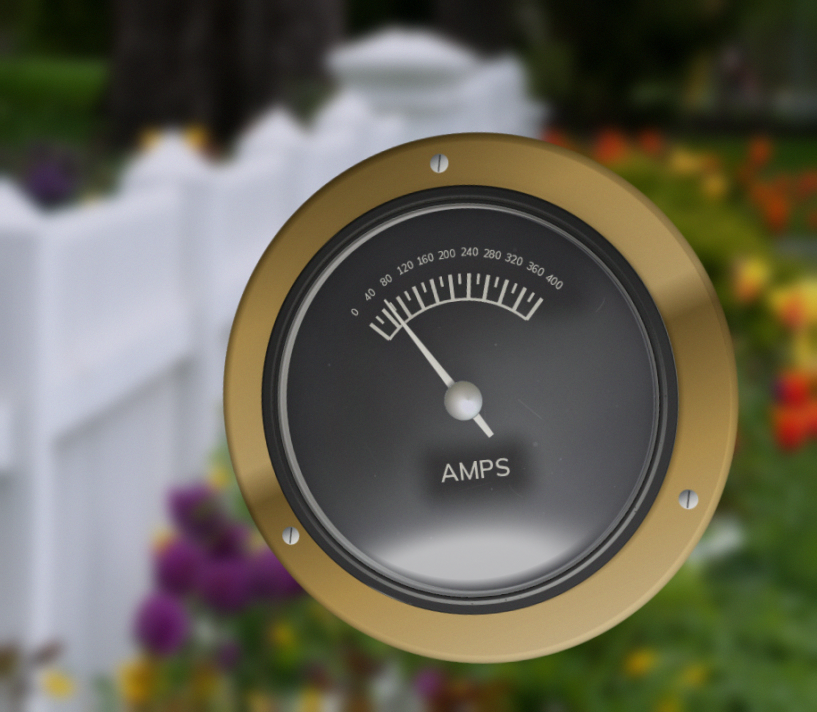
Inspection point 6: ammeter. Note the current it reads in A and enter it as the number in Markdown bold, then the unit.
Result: **60** A
